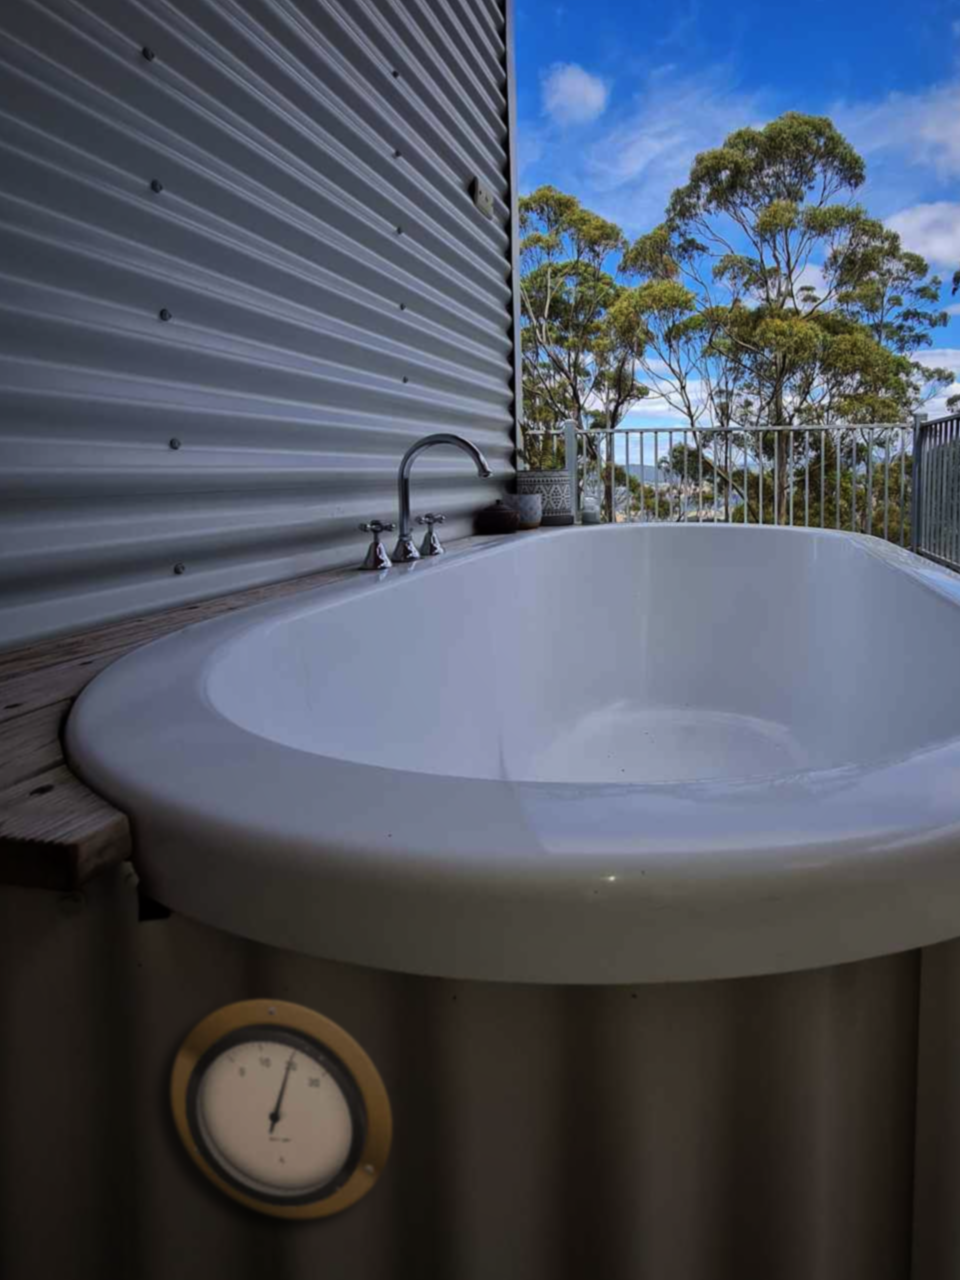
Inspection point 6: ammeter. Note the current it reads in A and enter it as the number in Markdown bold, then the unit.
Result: **20** A
